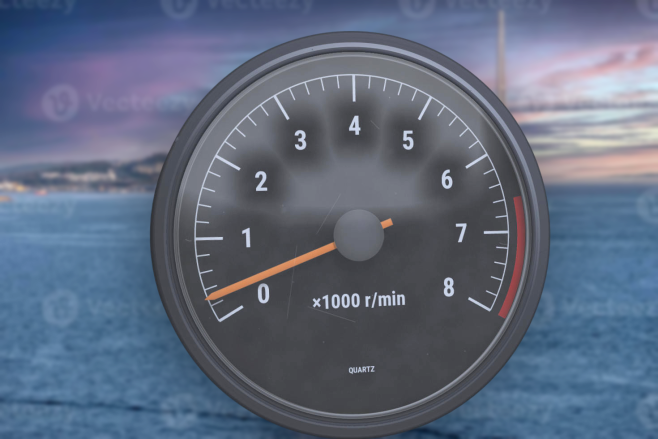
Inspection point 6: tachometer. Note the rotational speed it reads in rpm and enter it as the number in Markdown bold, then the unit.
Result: **300** rpm
